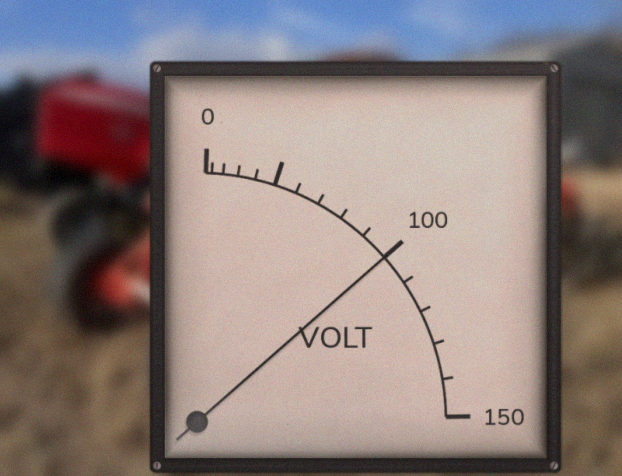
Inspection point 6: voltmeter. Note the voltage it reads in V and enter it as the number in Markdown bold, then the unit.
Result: **100** V
